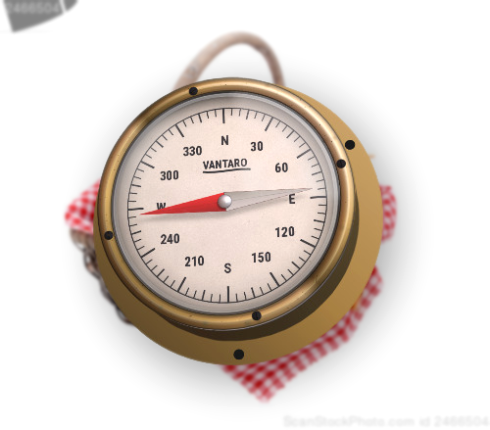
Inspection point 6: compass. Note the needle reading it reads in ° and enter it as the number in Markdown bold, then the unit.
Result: **265** °
